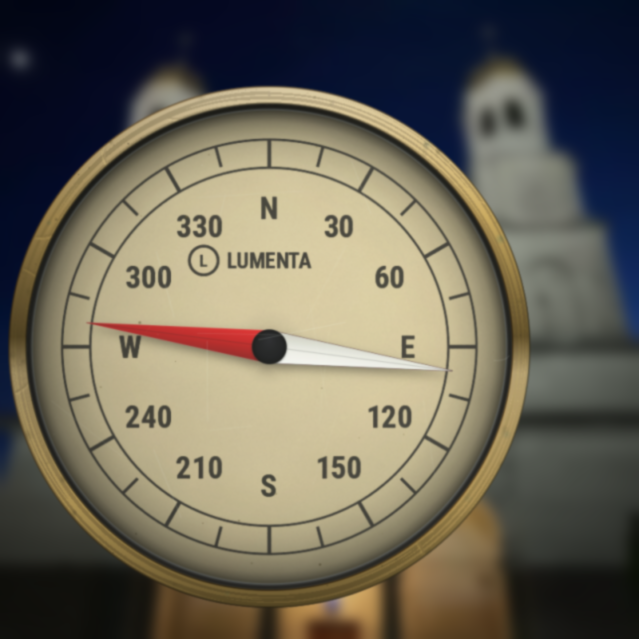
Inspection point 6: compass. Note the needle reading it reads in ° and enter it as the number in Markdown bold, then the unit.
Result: **277.5** °
